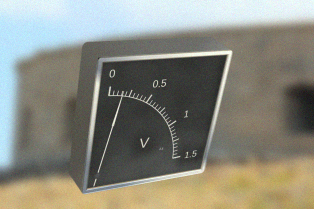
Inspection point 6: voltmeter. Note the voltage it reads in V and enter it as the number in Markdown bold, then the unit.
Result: **0.15** V
